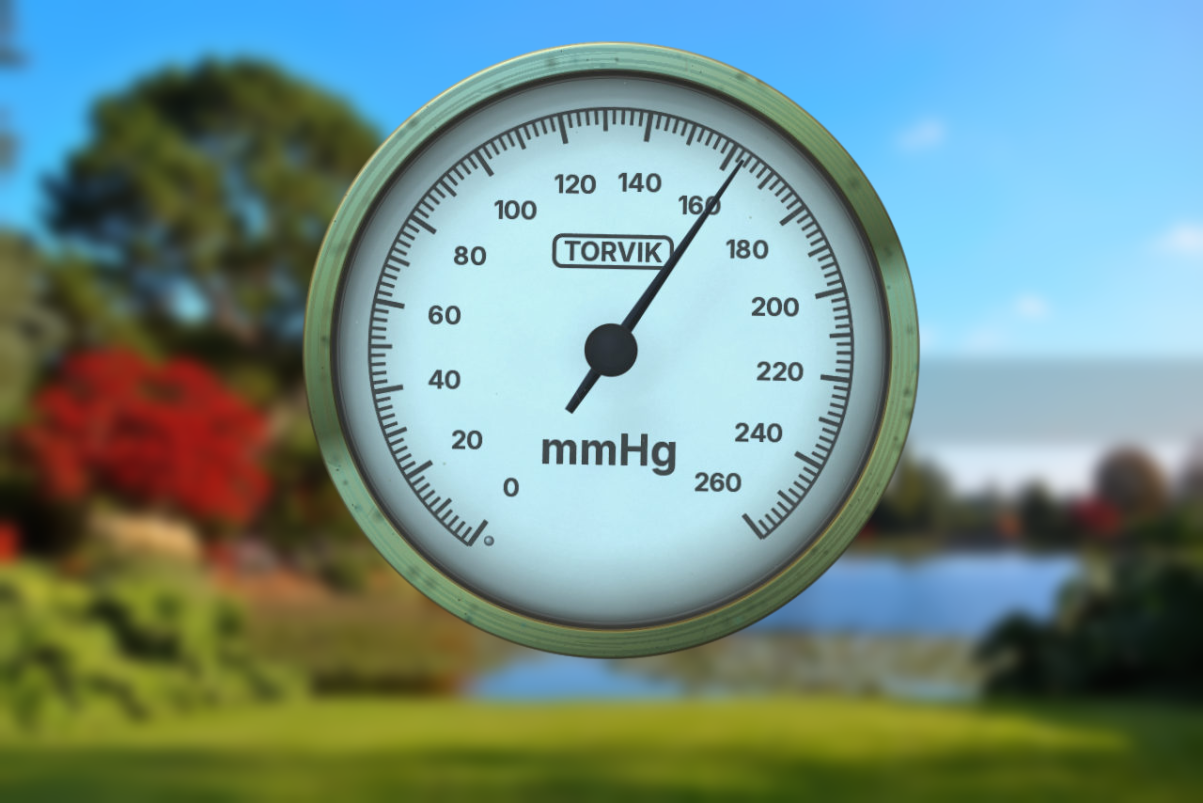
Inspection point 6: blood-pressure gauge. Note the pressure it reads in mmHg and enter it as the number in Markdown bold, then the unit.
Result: **163** mmHg
